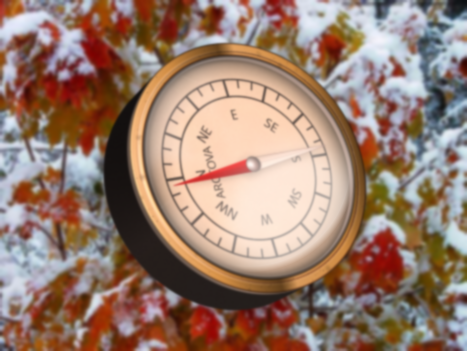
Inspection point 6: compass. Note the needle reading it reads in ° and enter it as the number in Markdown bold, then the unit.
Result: **355** °
